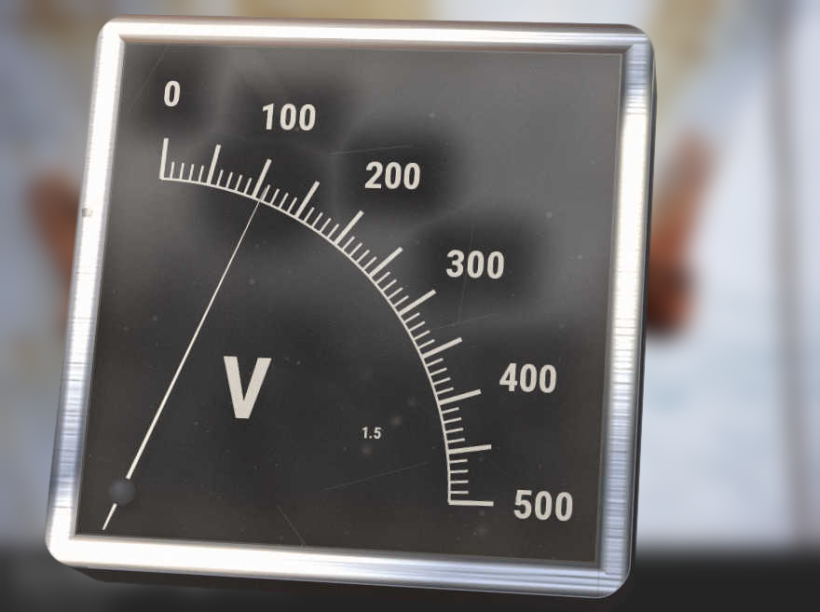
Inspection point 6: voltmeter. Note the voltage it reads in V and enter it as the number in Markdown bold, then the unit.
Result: **110** V
